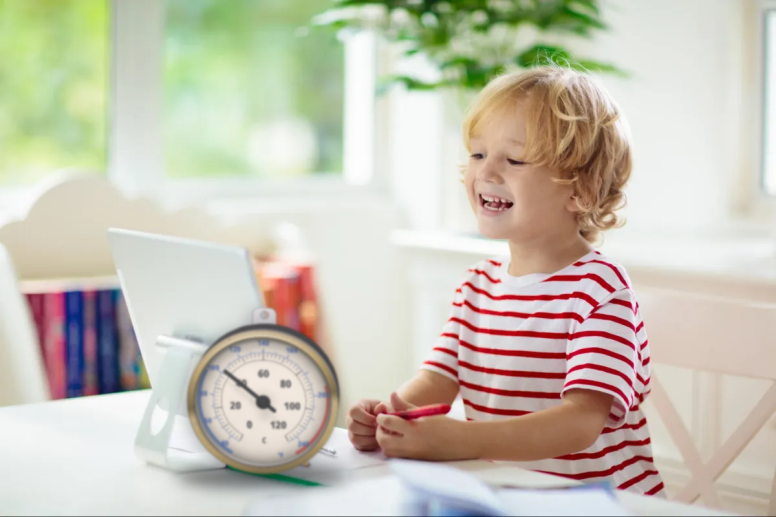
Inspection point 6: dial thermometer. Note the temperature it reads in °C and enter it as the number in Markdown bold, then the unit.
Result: **40** °C
